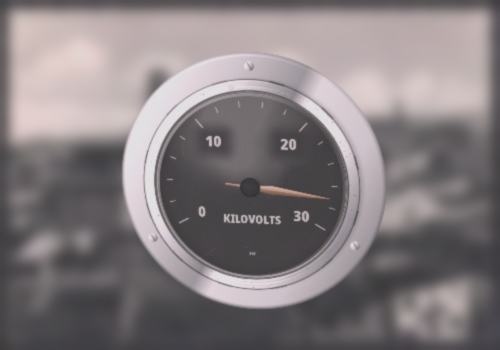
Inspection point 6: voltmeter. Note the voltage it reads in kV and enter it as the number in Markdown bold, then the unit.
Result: **27** kV
